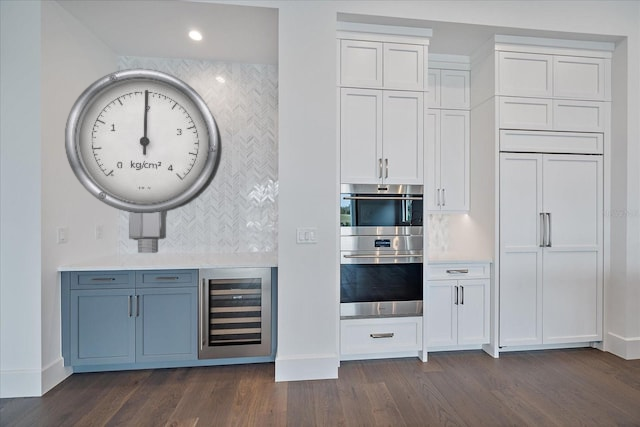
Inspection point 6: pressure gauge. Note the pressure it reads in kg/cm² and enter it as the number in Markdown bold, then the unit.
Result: **2** kg/cm²
